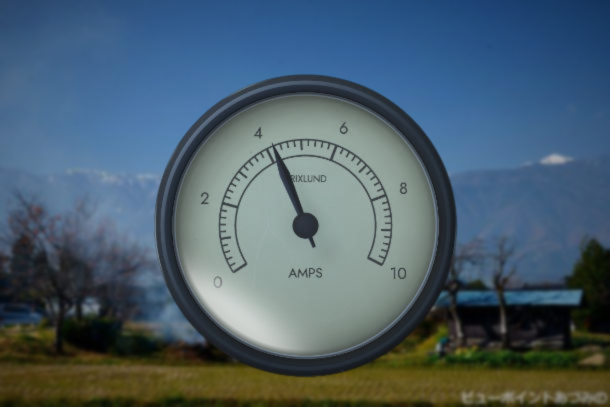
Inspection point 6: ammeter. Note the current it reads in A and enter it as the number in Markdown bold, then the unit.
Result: **4.2** A
